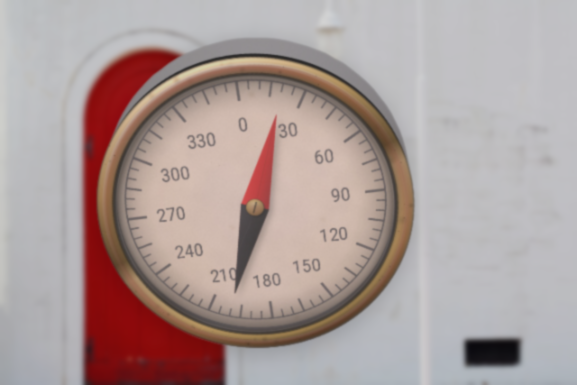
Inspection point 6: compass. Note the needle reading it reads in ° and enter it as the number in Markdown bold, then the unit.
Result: **20** °
